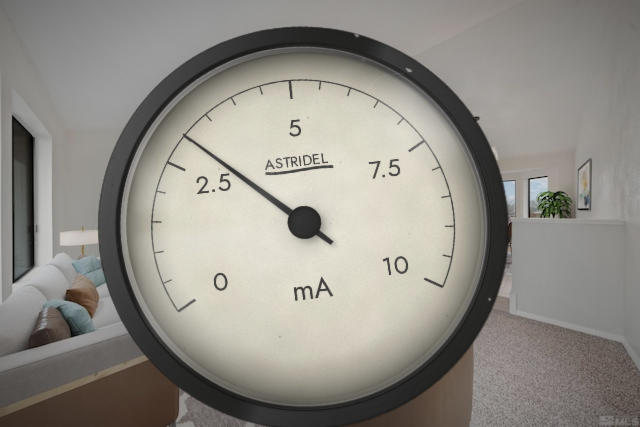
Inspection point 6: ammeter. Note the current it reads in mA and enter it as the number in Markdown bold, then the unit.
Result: **3** mA
